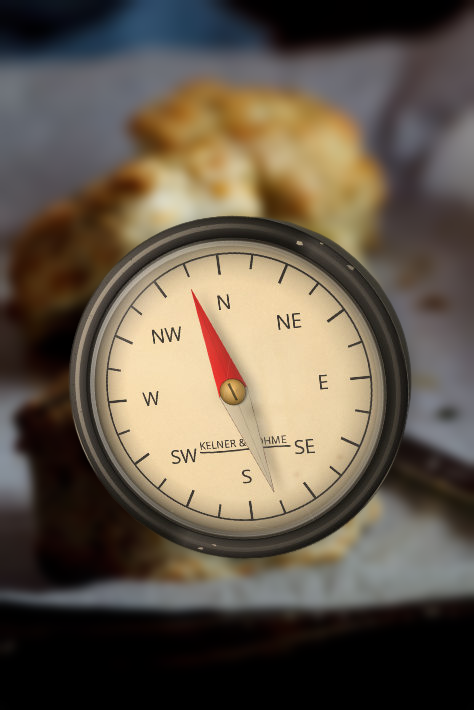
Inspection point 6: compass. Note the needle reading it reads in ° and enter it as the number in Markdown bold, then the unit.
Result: **345** °
